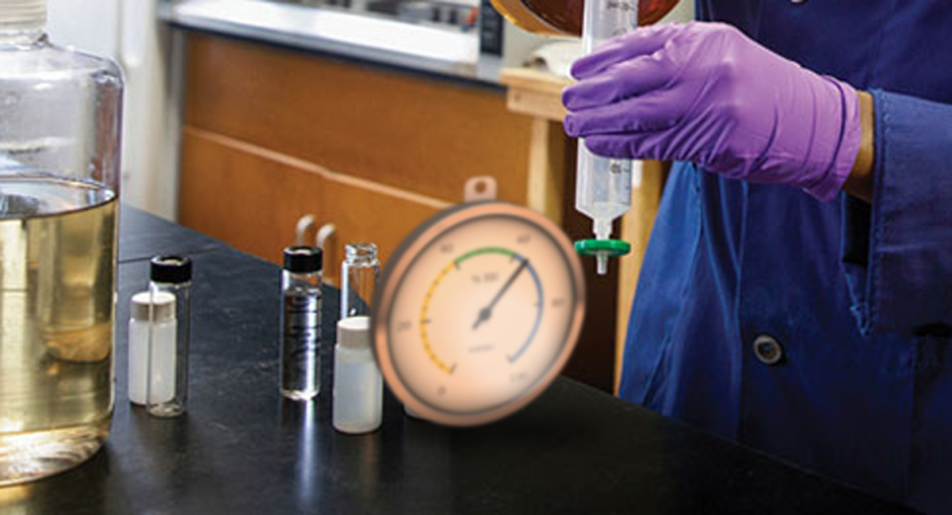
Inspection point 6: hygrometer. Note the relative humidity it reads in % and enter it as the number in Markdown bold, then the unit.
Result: **64** %
